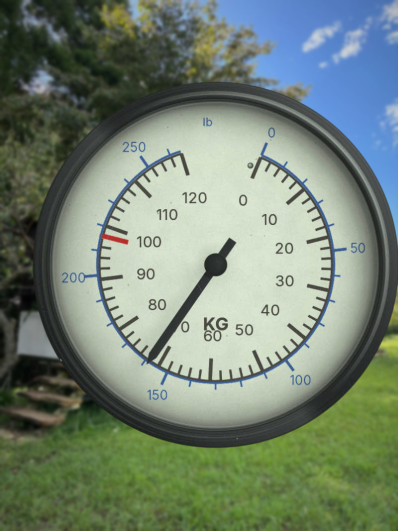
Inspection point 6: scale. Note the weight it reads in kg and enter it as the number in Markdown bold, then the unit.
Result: **72** kg
